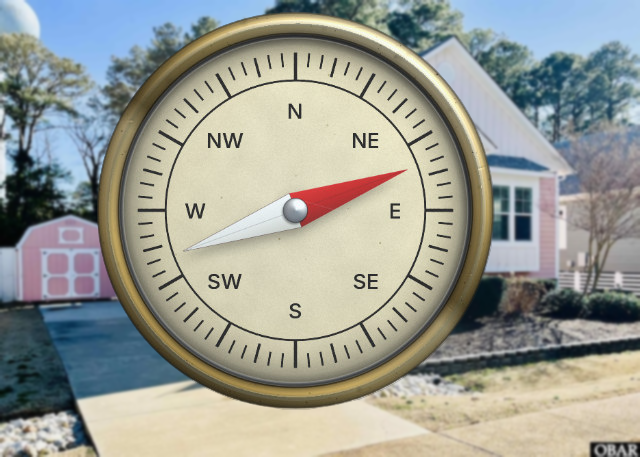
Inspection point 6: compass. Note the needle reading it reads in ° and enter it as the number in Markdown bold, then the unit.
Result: **70** °
